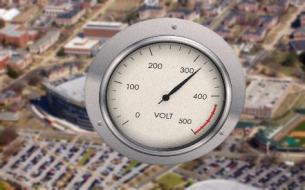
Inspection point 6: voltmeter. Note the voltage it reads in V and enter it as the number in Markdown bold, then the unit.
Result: **320** V
